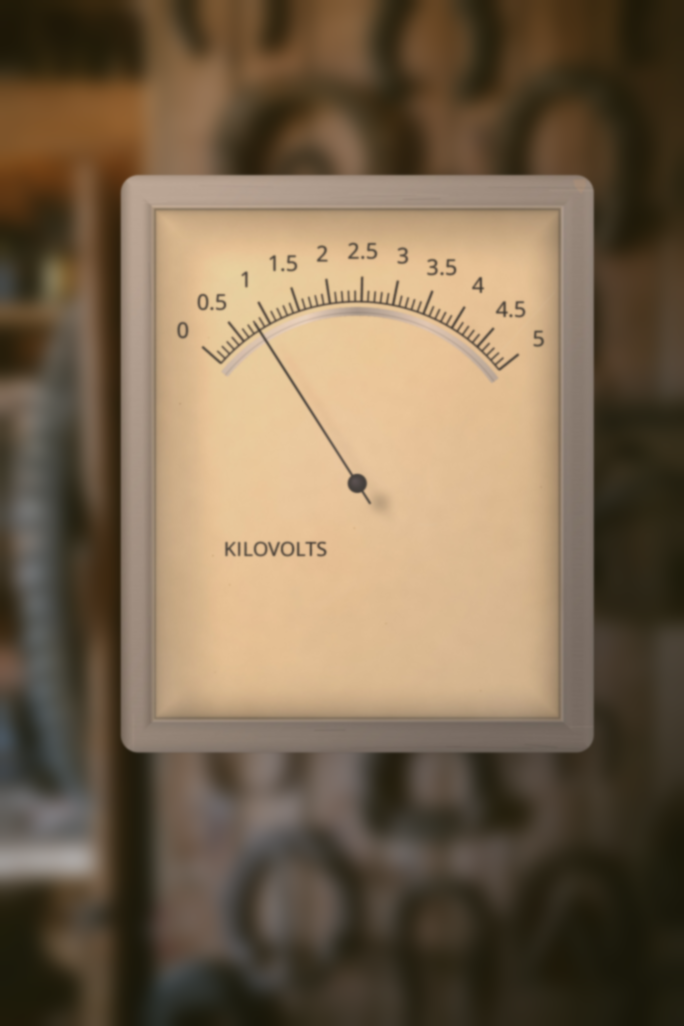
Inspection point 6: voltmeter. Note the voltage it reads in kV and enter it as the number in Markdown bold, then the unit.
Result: **0.8** kV
